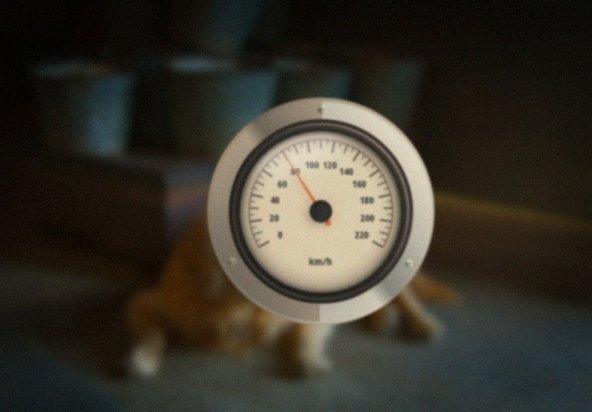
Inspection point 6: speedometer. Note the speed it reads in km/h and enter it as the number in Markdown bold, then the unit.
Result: **80** km/h
